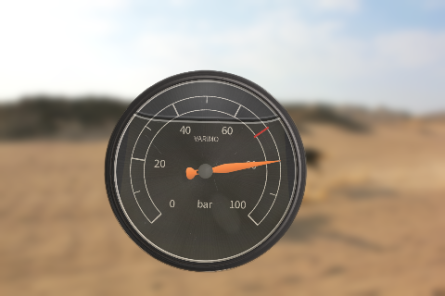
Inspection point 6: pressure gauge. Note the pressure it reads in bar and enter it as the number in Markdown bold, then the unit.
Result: **80** bar
